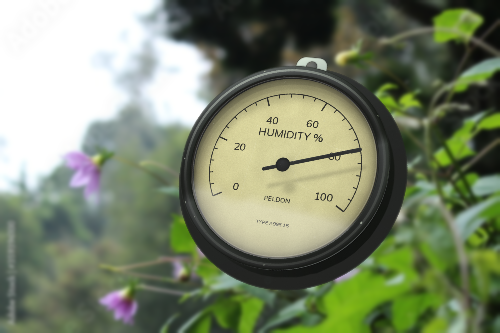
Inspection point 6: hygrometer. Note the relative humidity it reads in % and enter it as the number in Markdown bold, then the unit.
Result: **80** %
